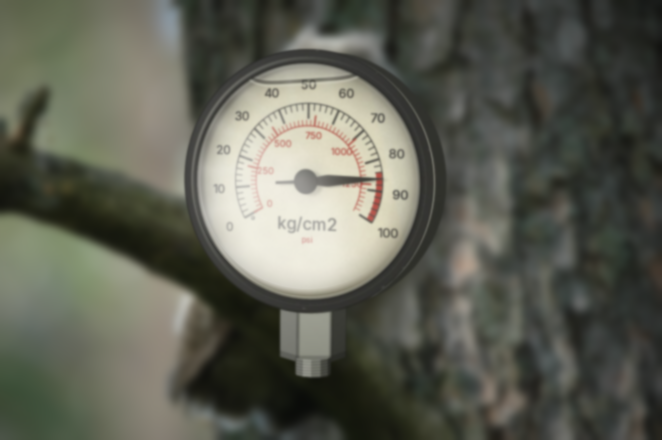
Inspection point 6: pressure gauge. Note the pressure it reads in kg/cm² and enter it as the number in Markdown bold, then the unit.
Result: **86** kg/cm²
